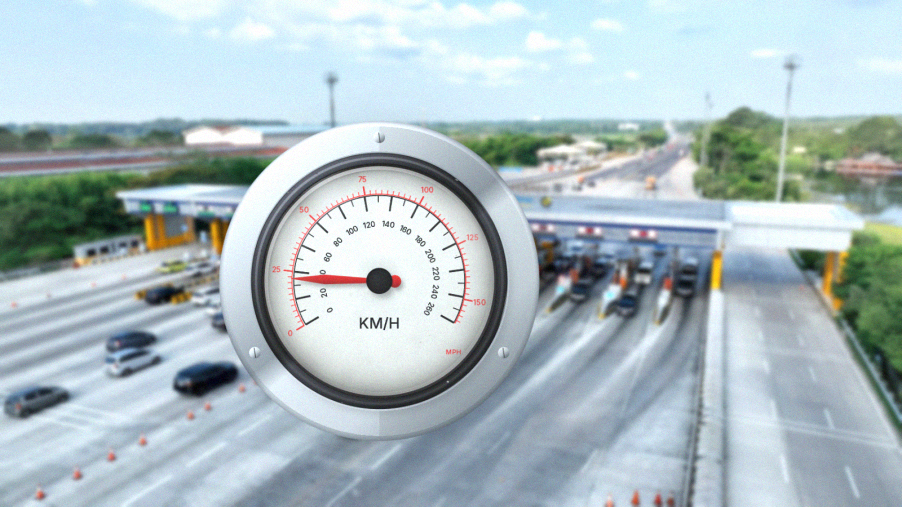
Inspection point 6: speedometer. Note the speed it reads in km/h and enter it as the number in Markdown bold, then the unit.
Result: **35** km/h
